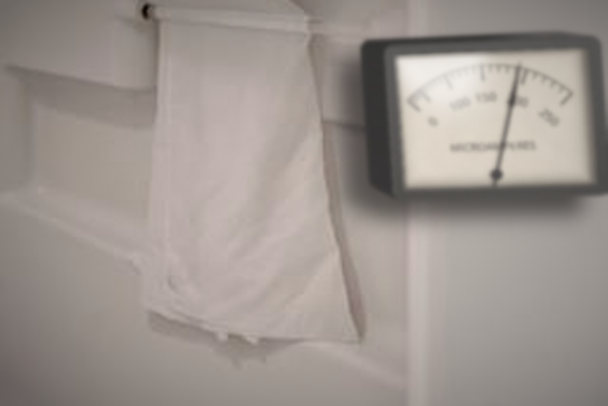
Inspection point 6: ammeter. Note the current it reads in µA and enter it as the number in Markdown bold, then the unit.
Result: **190** µA
